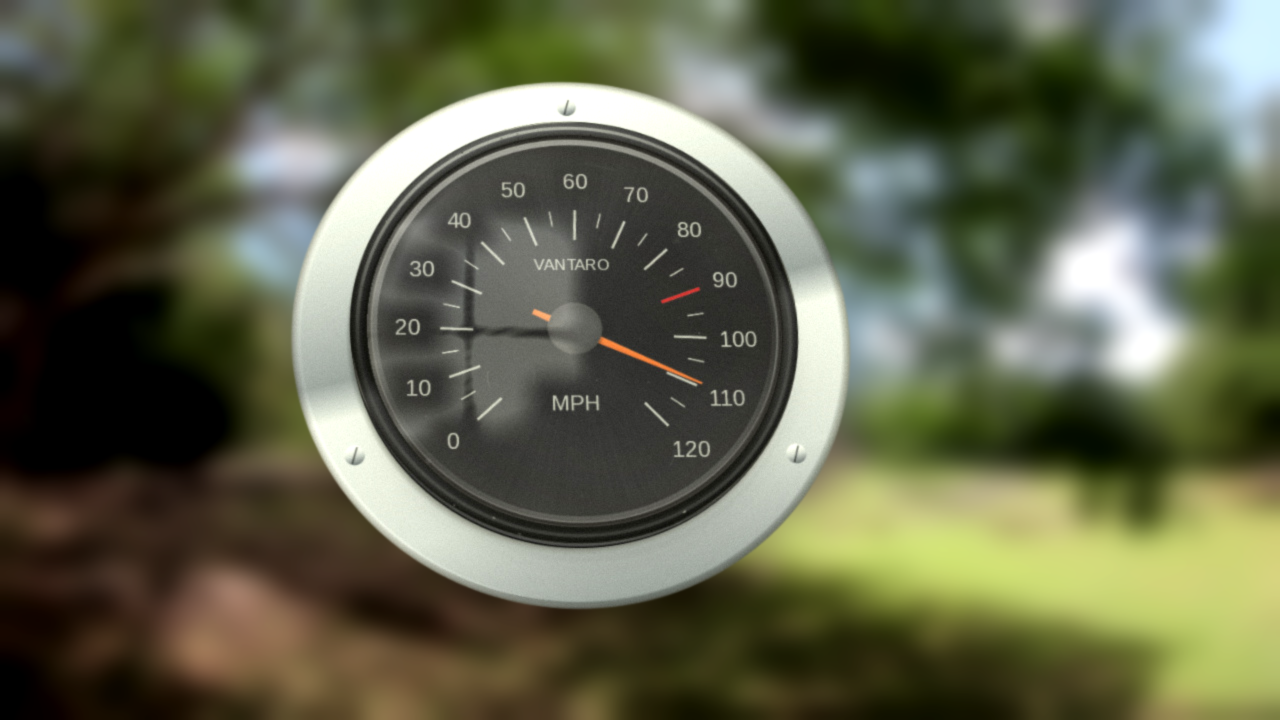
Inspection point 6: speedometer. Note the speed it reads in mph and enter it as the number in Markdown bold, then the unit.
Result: **110** mph
